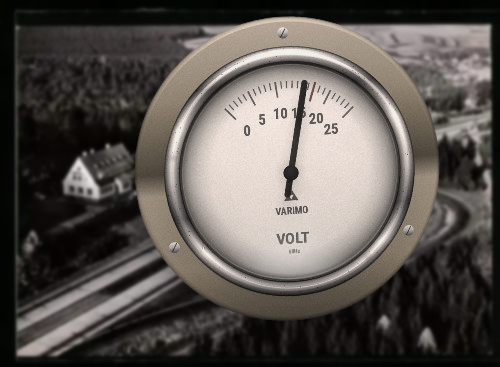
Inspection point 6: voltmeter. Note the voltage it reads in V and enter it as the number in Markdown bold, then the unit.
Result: **15** V
